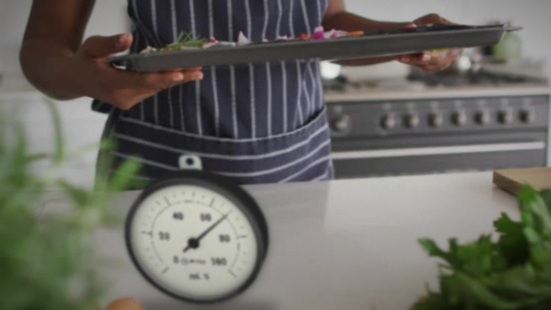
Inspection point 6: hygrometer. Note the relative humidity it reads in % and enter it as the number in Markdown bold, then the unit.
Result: **68** %
